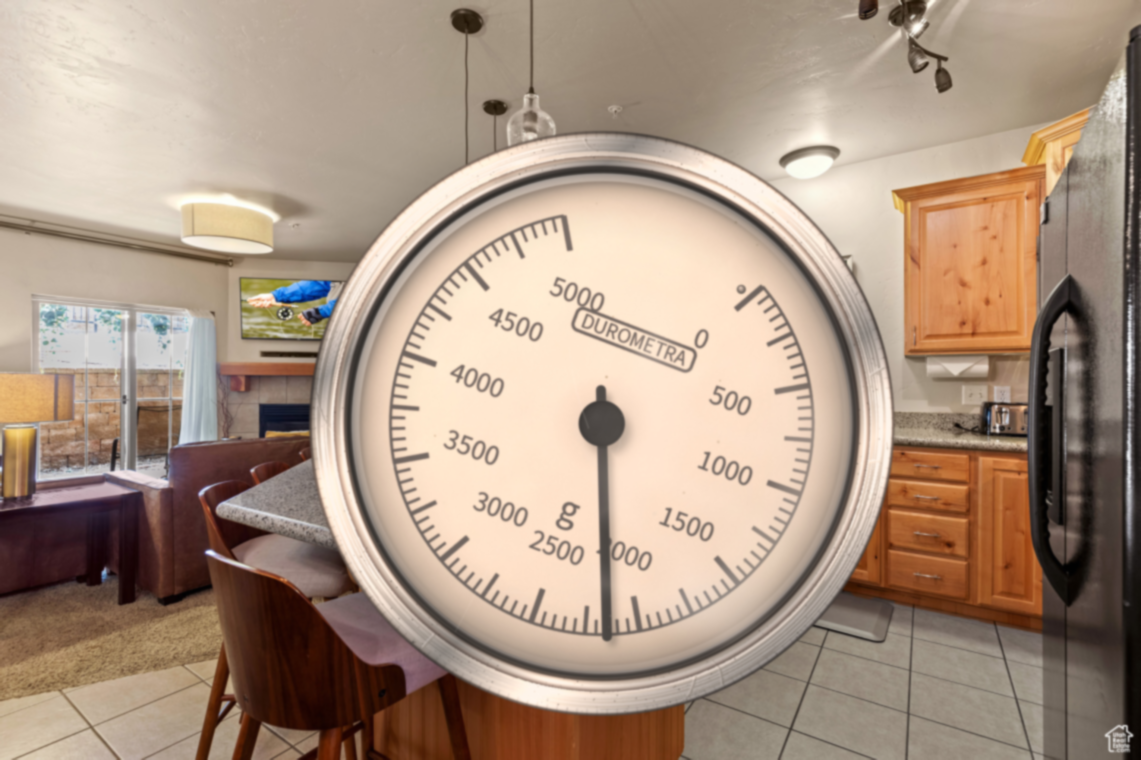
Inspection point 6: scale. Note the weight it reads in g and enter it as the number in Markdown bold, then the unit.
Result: **2150** g
